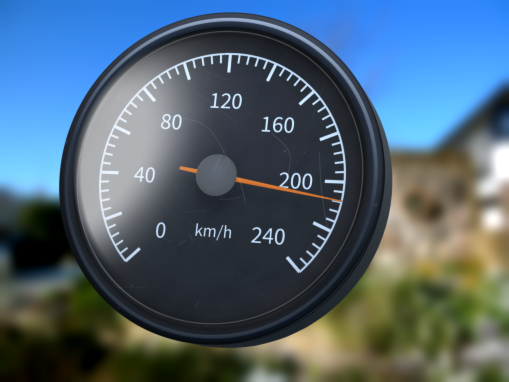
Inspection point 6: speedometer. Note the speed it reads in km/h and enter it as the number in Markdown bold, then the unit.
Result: **208** km/h
